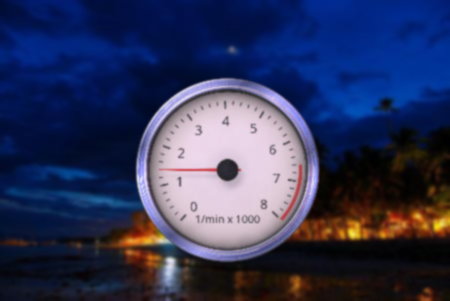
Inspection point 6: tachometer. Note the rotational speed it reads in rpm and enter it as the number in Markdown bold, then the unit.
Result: **1400** rpm
